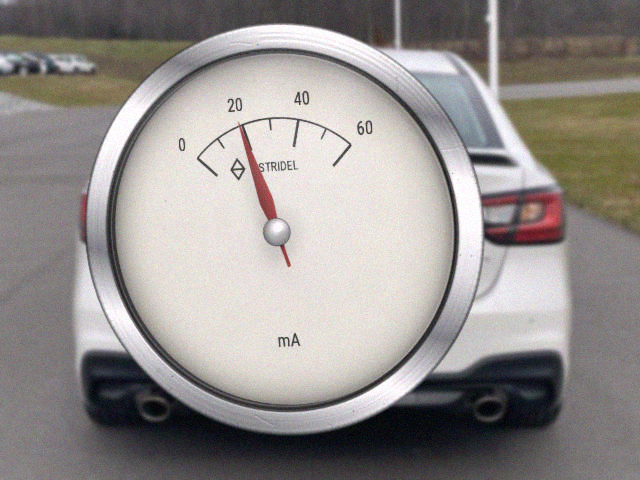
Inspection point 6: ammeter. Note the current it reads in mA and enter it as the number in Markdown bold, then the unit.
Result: **20** mA
